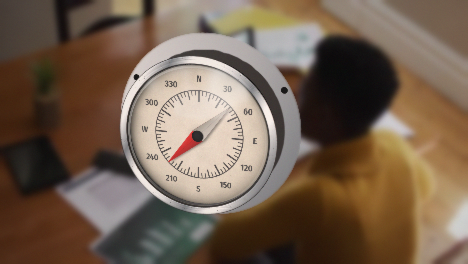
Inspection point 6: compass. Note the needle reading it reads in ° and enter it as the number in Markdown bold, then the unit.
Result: **225** °
